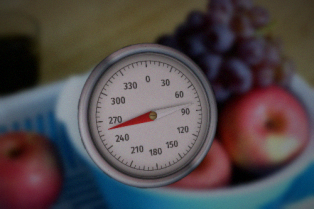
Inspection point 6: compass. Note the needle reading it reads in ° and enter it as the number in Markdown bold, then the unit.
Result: **260** °
